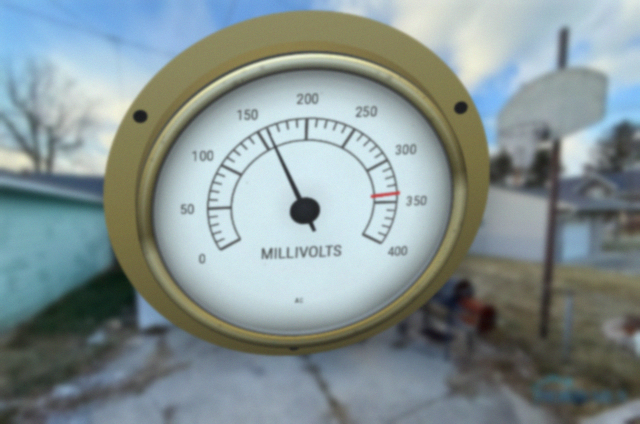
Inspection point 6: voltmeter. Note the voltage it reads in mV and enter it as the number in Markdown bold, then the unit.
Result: **160** mV
